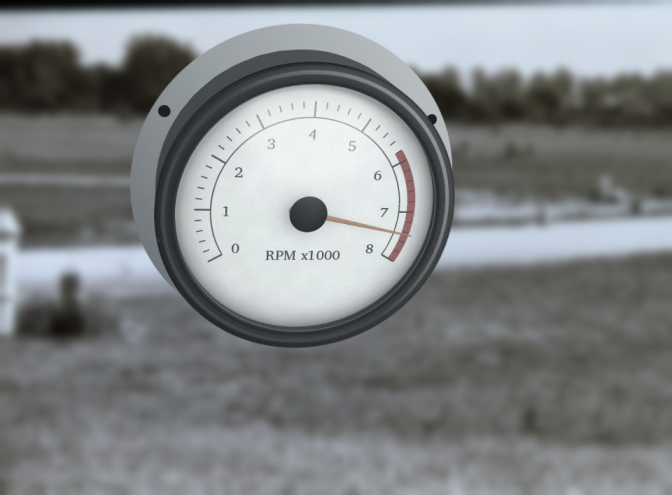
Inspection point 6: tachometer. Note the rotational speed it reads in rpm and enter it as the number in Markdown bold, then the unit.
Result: **7400** rpm
